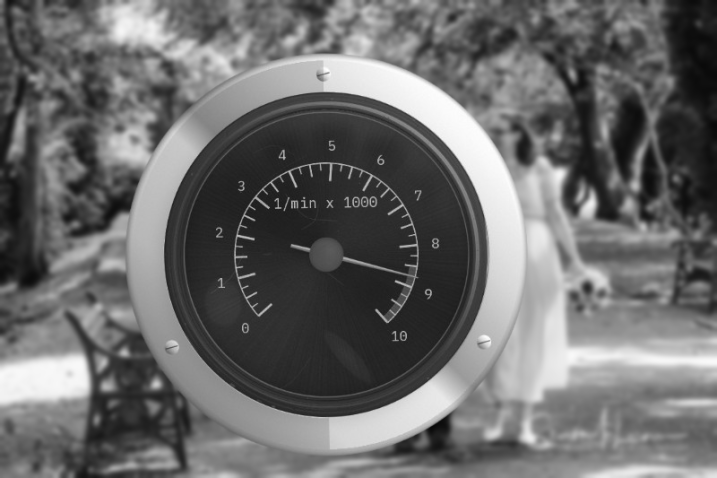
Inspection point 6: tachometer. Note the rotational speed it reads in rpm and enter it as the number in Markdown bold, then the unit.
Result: **8750** rpm
